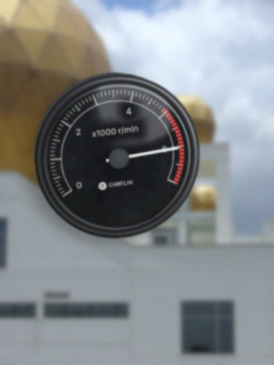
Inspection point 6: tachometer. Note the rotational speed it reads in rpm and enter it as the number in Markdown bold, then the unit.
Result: **6000** rpm
